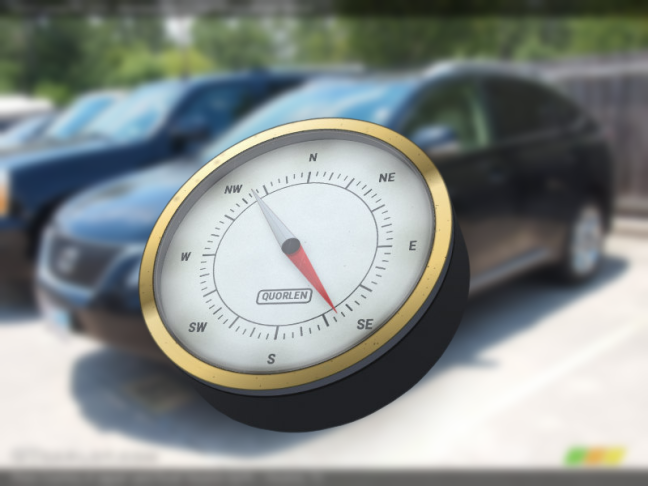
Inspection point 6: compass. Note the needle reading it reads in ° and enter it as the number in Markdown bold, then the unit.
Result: **142.5** °
